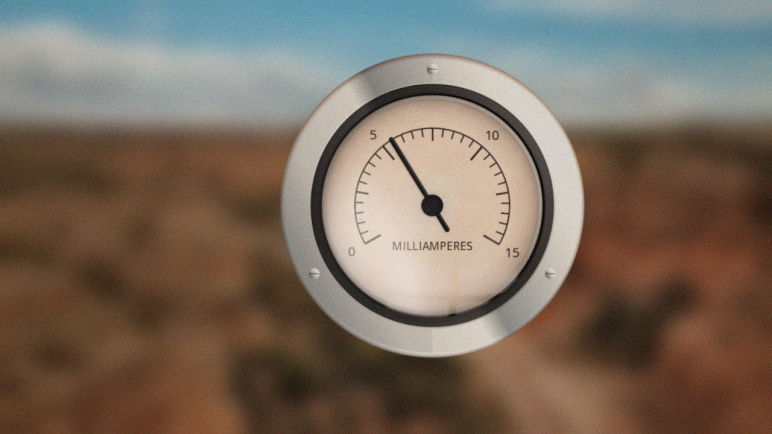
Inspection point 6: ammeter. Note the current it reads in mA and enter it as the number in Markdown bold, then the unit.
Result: **5.5** mA
